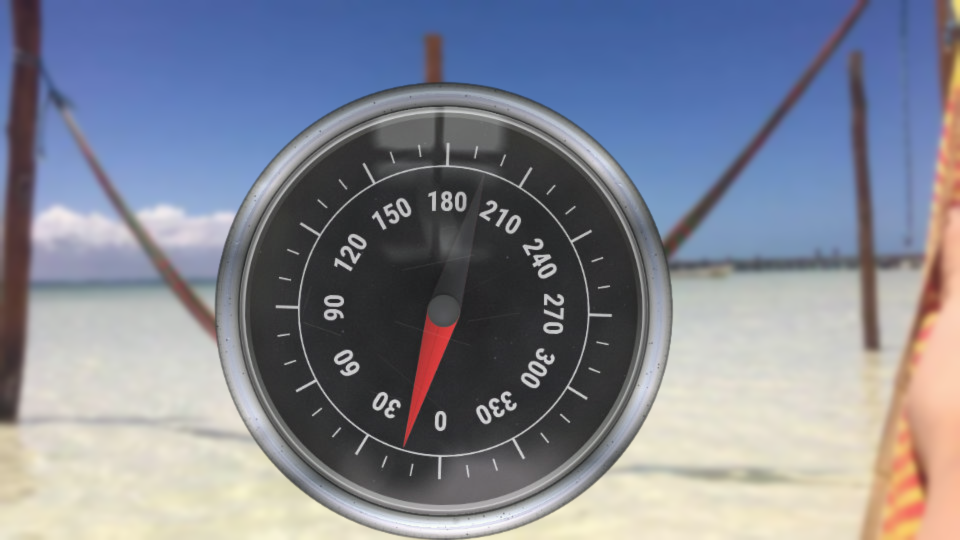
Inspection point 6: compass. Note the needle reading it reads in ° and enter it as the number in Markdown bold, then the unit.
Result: **15** °
